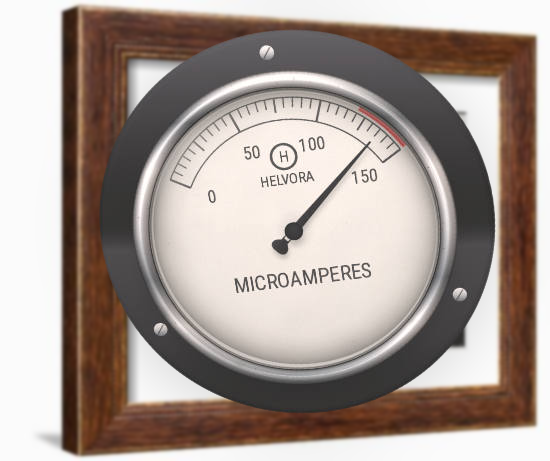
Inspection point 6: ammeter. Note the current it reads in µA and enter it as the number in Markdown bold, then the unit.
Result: **135** µA
